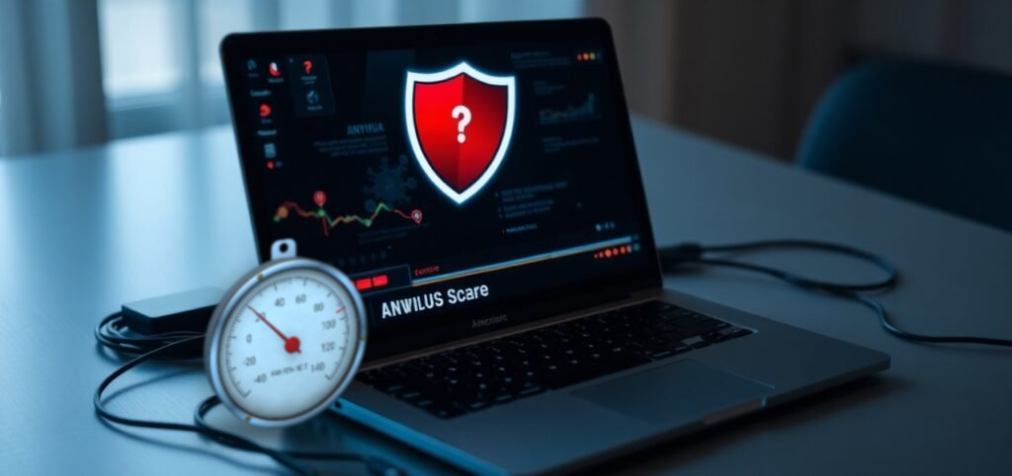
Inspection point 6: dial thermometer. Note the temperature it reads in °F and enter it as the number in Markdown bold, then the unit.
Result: **20** °F
